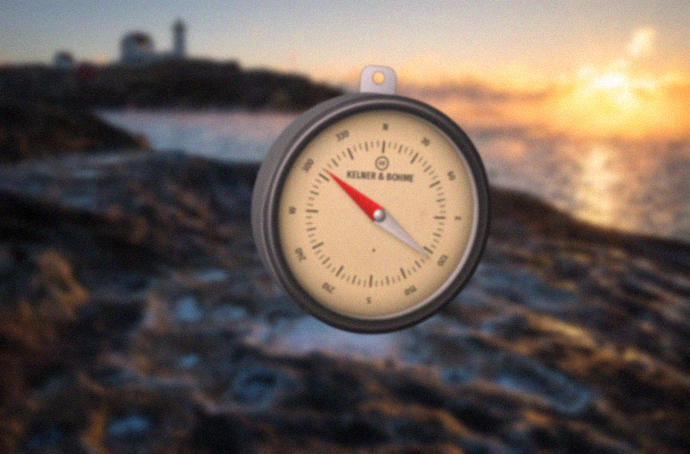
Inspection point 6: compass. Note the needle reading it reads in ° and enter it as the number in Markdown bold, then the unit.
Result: **305** °
